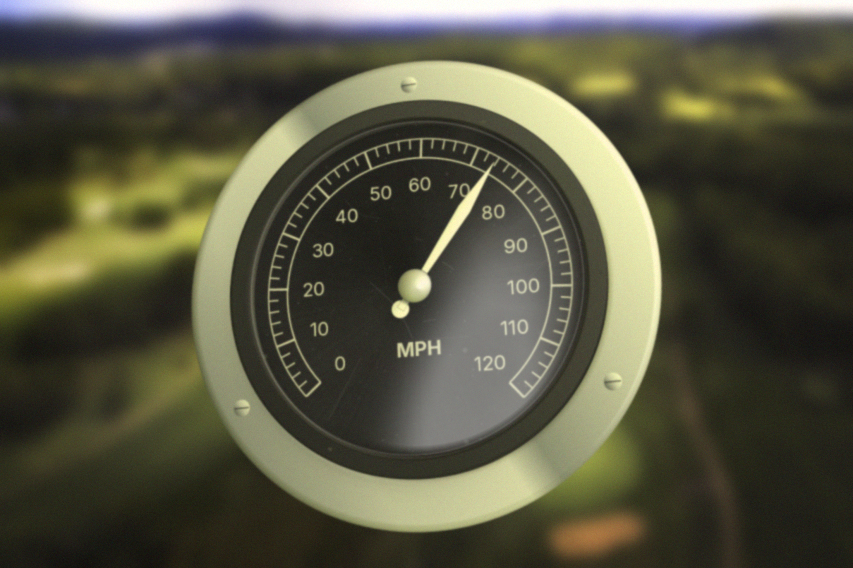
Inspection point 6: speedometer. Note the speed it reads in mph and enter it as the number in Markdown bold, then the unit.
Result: **74** mph
